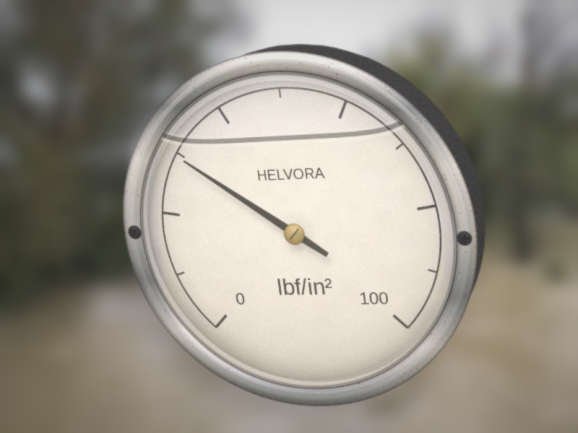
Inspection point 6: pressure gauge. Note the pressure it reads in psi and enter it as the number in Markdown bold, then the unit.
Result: **30** psi
